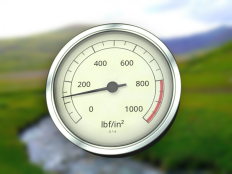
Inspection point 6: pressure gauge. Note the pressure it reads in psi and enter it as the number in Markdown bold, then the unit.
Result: **125** psi
